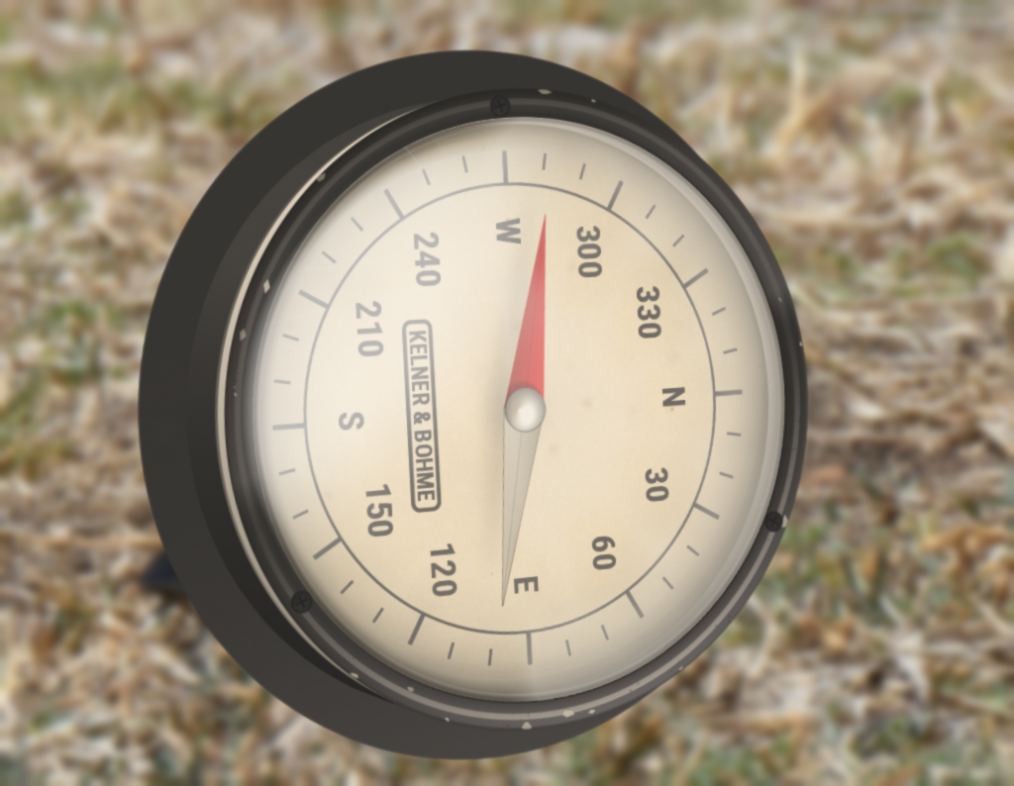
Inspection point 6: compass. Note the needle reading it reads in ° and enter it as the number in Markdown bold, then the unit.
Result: **280** °
